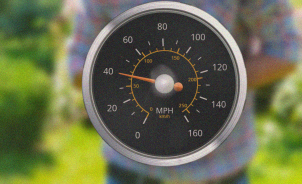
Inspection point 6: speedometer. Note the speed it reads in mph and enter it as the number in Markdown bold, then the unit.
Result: **40** mph
